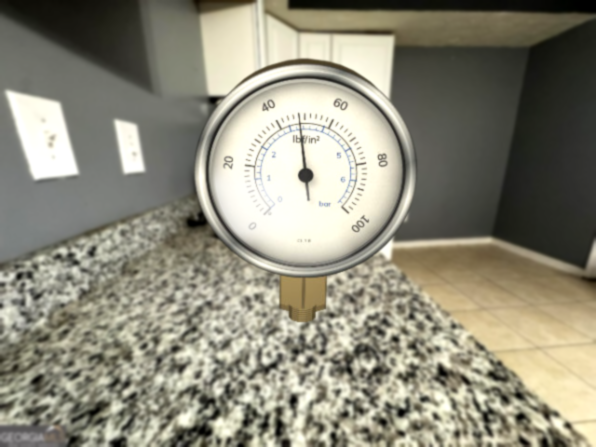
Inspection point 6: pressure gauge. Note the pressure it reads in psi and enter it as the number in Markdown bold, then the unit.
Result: **48** psi
